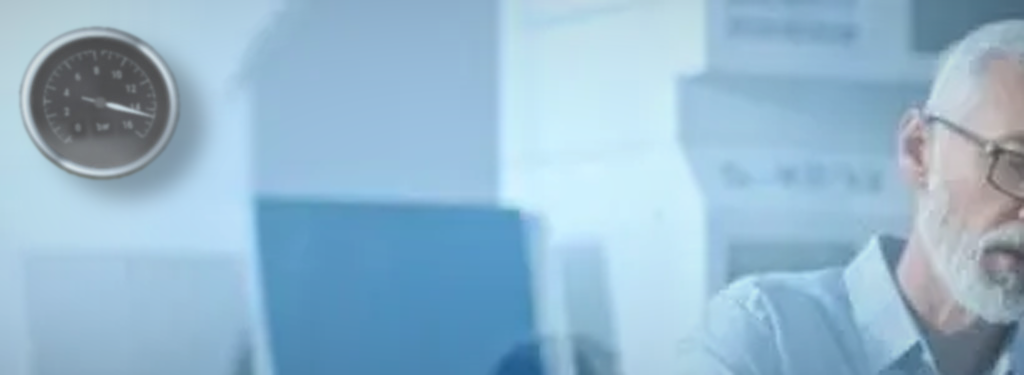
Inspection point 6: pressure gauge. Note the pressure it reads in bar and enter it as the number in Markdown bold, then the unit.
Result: **14.5** bar
